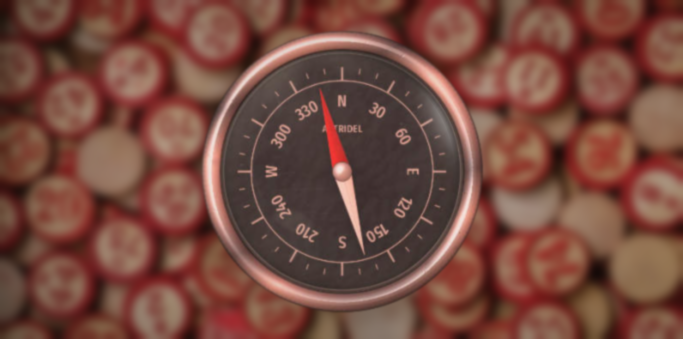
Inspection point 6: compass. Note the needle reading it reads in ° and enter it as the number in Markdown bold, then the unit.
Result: **345** °
